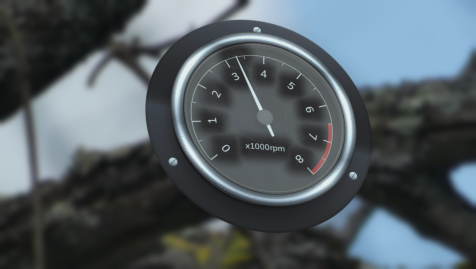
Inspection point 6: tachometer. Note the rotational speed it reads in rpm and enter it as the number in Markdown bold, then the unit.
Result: **3250** rpm
